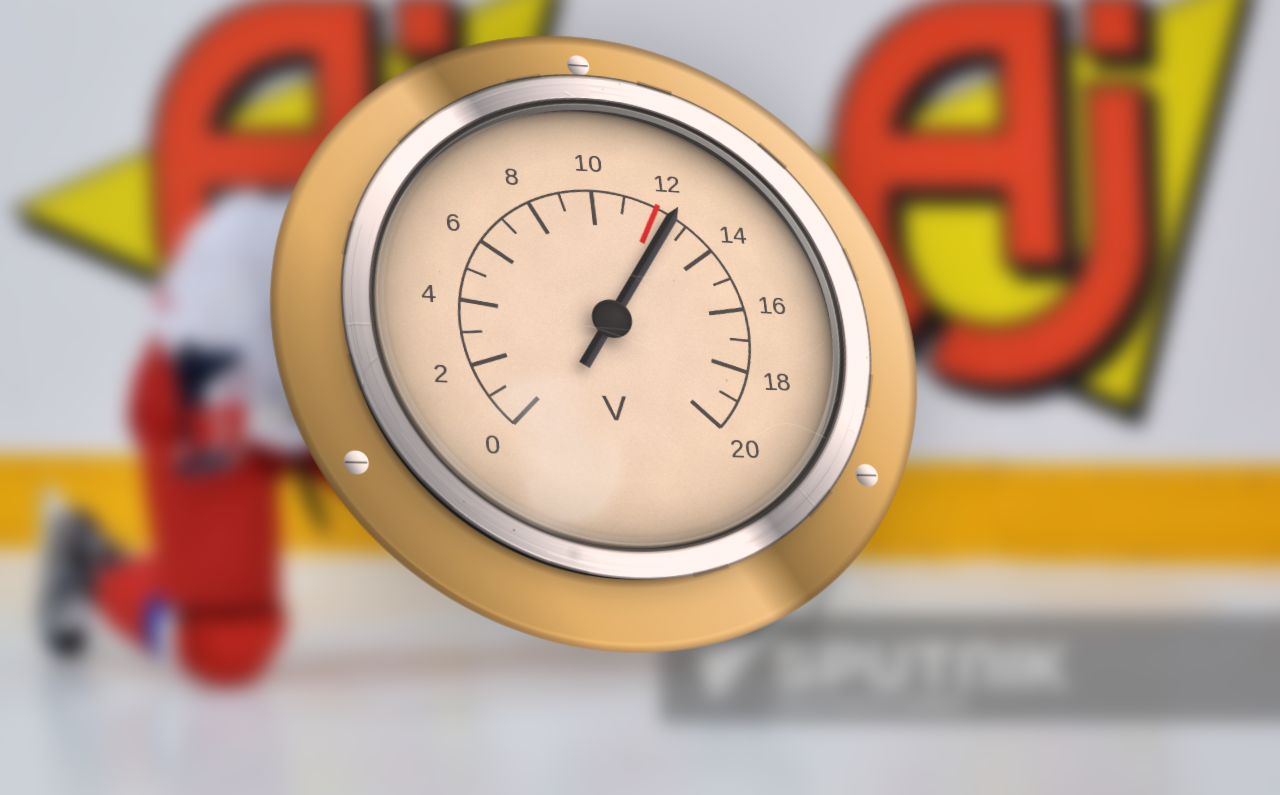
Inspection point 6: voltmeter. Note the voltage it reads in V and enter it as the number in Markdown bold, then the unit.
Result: **12.5** V
